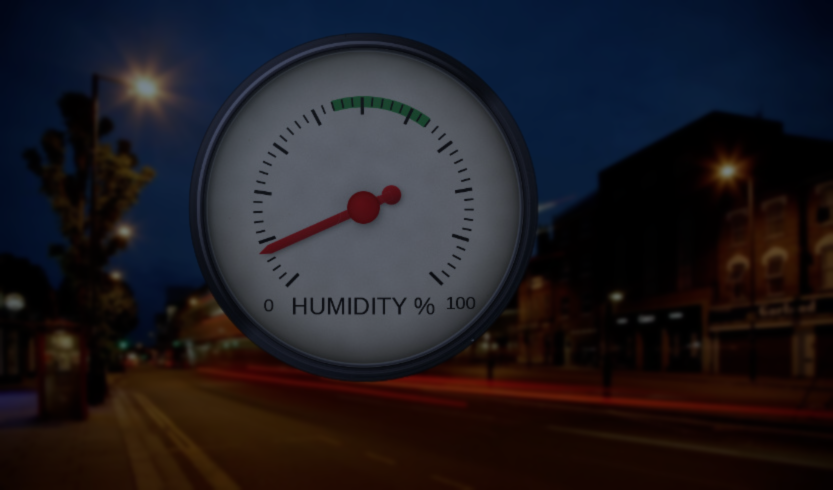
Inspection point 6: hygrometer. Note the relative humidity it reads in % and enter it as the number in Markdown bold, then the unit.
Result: **8** %
